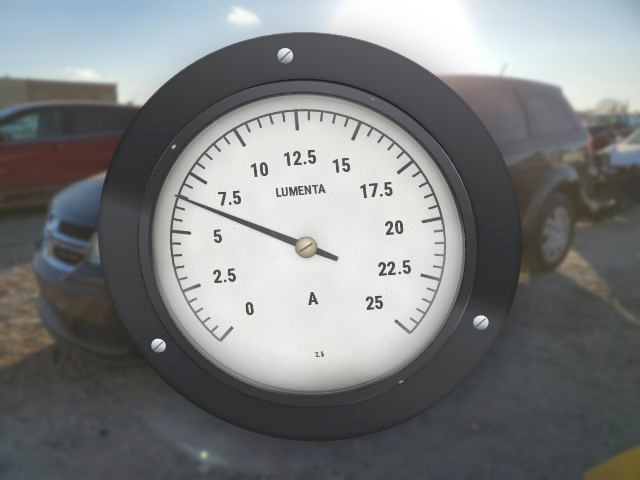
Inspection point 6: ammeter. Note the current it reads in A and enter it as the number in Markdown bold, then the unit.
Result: **6.5** A
